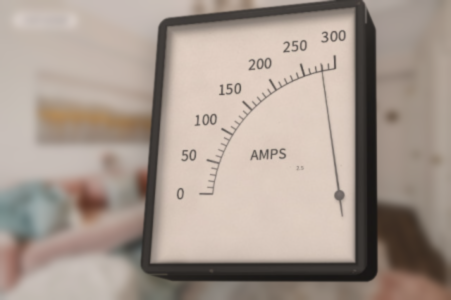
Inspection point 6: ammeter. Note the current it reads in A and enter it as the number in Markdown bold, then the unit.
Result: **280** A
